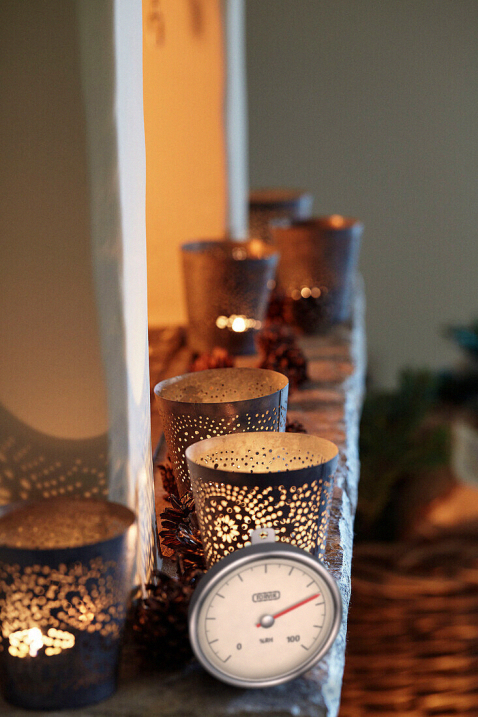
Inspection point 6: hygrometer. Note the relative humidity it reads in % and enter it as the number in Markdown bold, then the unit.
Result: **75** %
